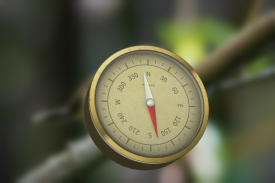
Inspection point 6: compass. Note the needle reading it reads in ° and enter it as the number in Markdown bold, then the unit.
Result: **170** °
